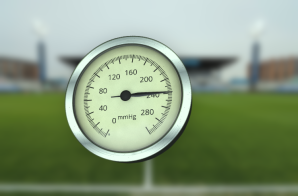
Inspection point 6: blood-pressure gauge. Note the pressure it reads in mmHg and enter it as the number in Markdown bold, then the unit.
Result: **240** mmHg
